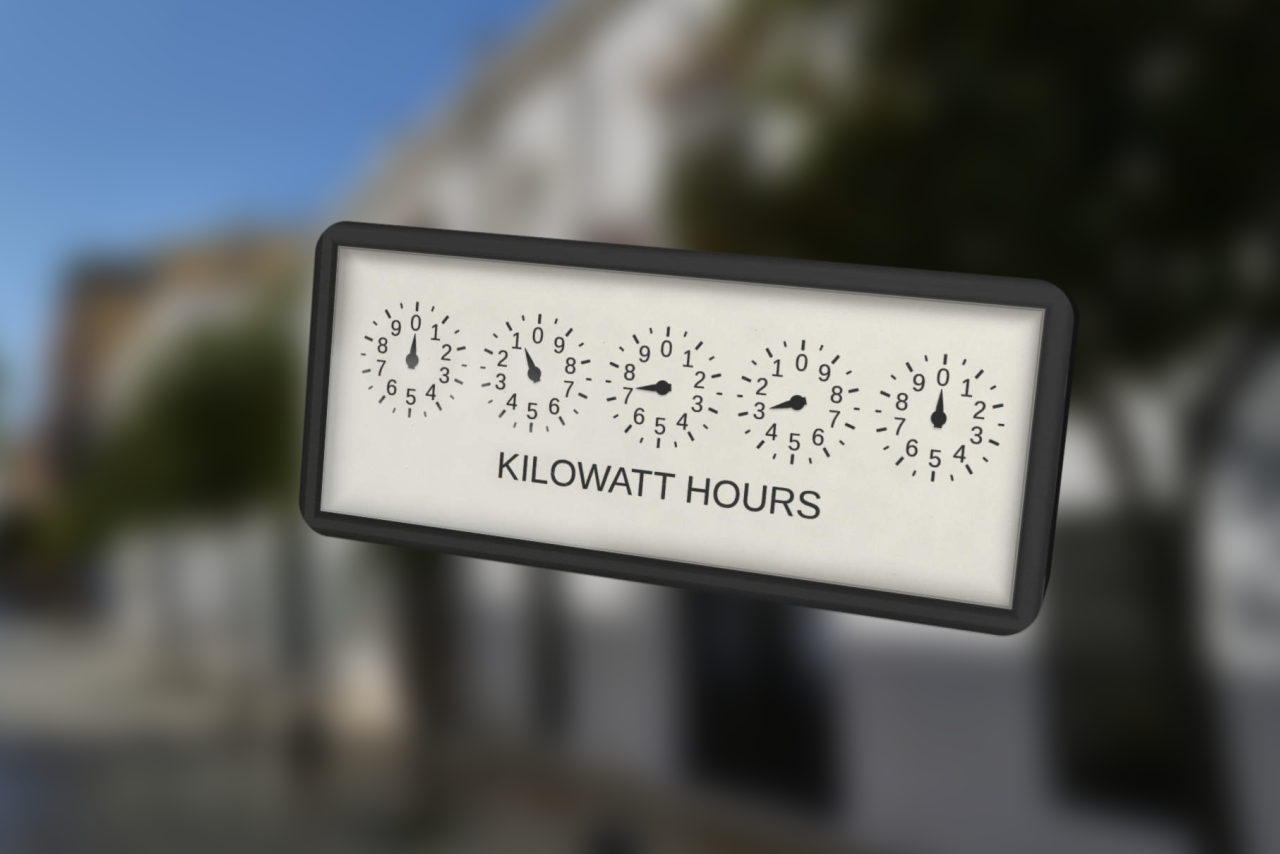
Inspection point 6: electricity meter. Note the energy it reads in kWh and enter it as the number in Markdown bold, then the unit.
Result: **730** kWh
